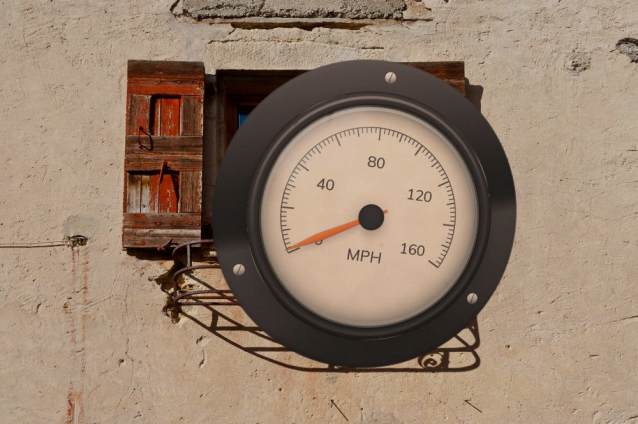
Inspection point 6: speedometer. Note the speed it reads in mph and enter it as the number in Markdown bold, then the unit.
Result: **2** mph
